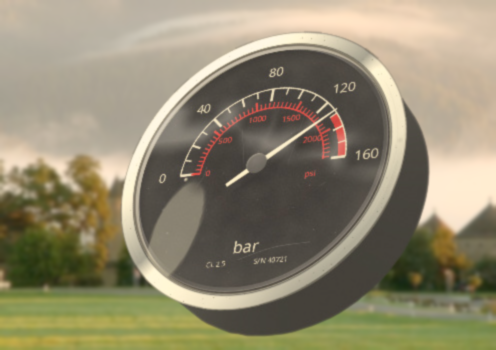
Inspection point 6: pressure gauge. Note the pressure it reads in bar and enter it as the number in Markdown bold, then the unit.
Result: **130** bar
